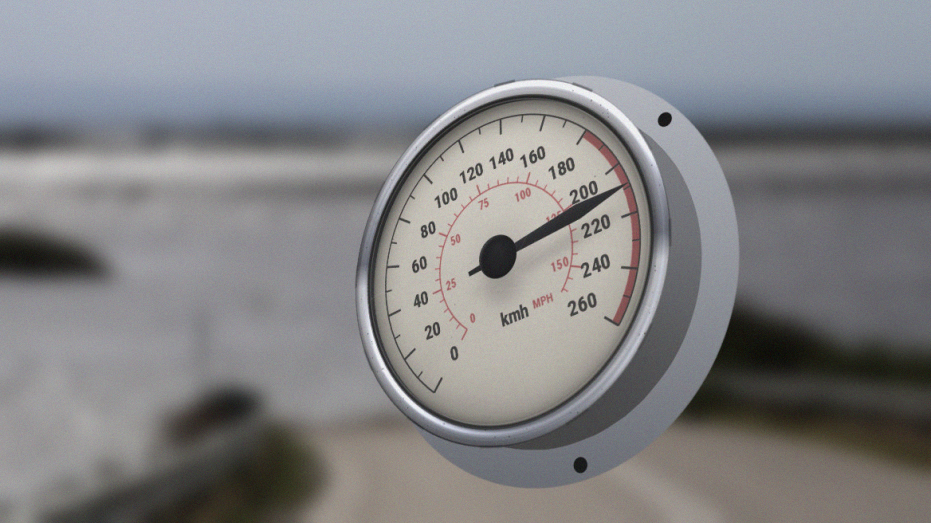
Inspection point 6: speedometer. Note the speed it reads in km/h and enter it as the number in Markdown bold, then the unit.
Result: **210** km/h
